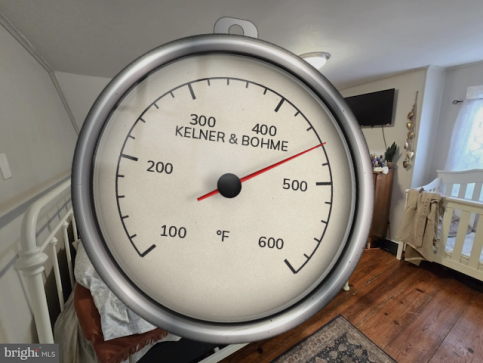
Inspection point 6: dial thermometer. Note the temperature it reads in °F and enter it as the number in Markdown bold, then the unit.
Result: **460** °F
